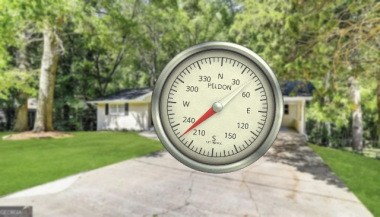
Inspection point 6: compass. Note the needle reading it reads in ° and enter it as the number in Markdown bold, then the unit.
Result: **225** °
